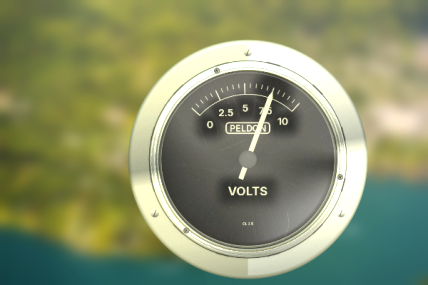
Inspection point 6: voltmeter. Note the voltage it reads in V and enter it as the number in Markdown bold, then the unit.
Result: **7.5** V
